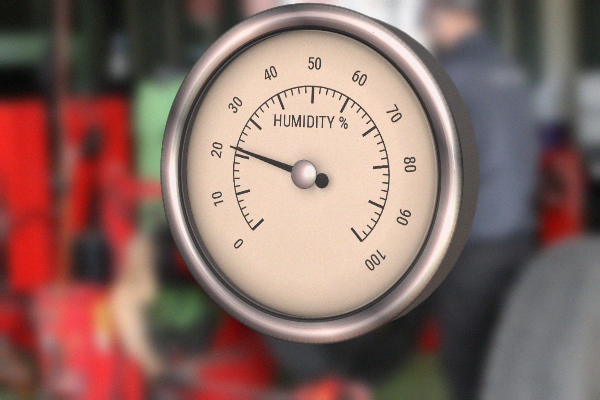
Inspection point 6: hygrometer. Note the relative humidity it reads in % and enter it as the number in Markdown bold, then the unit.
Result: **22** %
